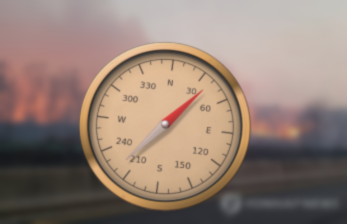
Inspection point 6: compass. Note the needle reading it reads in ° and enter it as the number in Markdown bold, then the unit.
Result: **40** °
